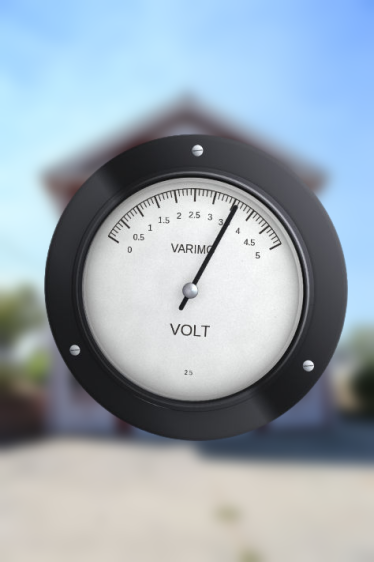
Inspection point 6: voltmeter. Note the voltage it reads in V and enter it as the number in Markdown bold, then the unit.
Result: **3.6** V
